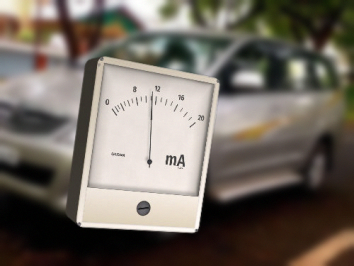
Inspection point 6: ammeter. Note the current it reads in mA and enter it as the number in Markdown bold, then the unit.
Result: **11** mA
